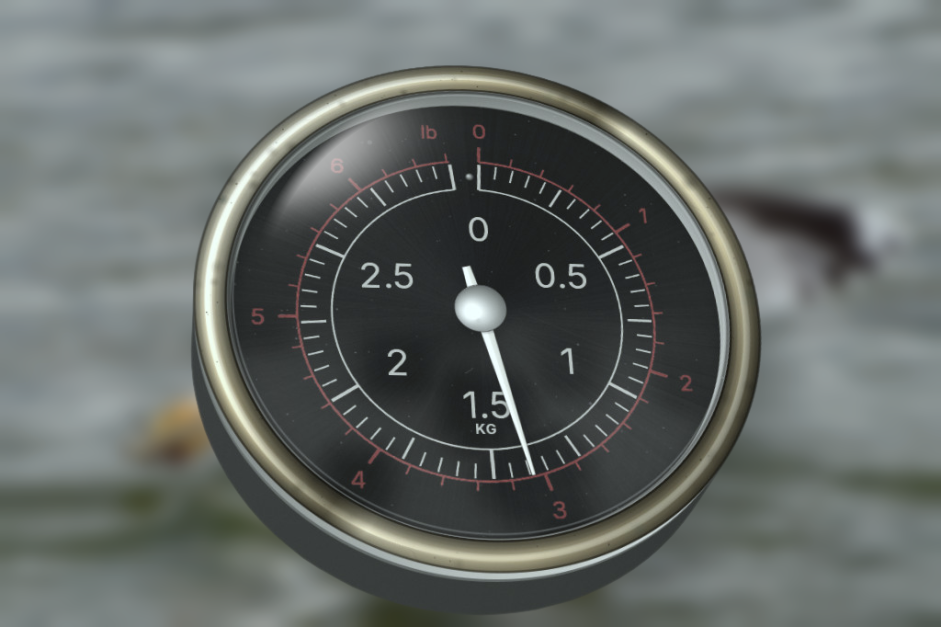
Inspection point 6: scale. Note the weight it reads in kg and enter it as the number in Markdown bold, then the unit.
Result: **1.4** kg
